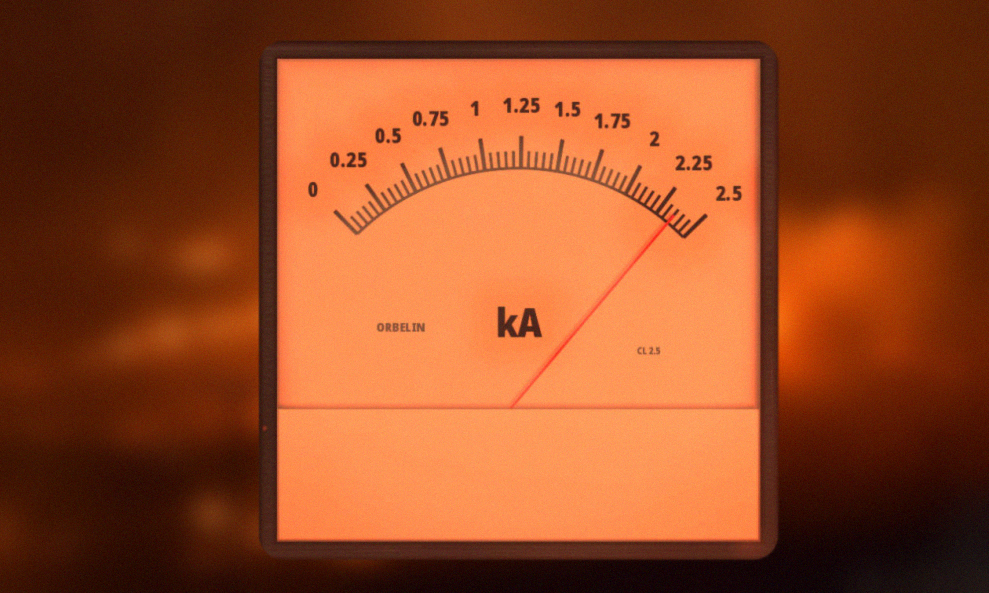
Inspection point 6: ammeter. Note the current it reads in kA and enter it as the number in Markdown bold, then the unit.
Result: **2.35** kA
